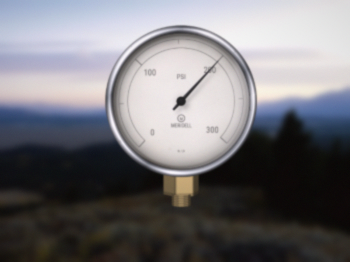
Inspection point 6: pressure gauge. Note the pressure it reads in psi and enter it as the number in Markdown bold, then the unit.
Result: **200** psi
